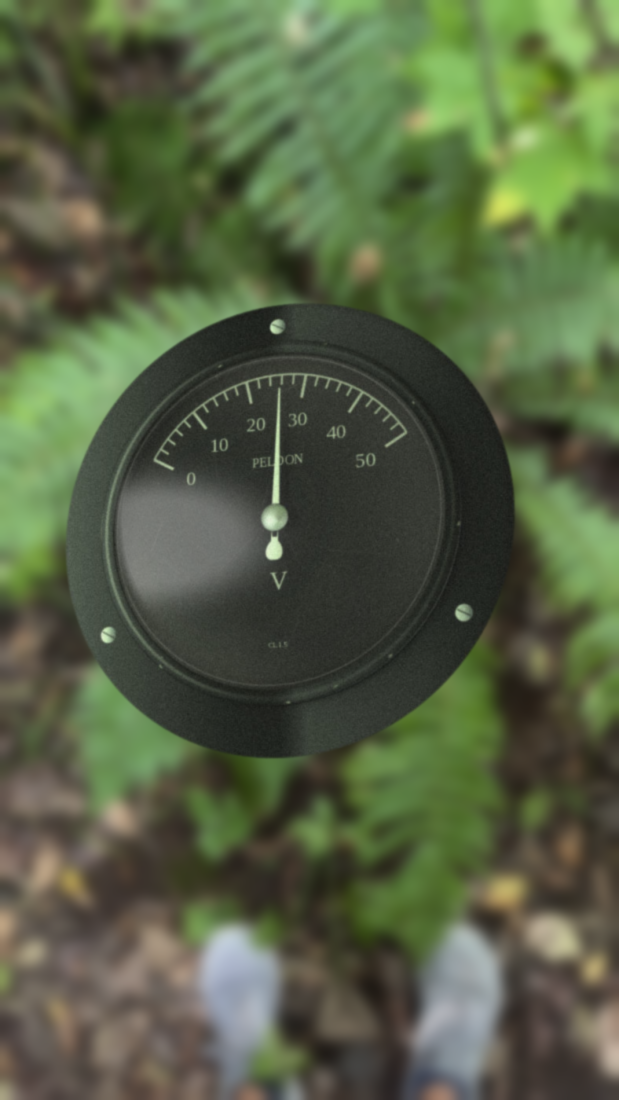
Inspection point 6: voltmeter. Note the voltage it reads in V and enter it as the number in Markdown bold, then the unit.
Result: **26** V
